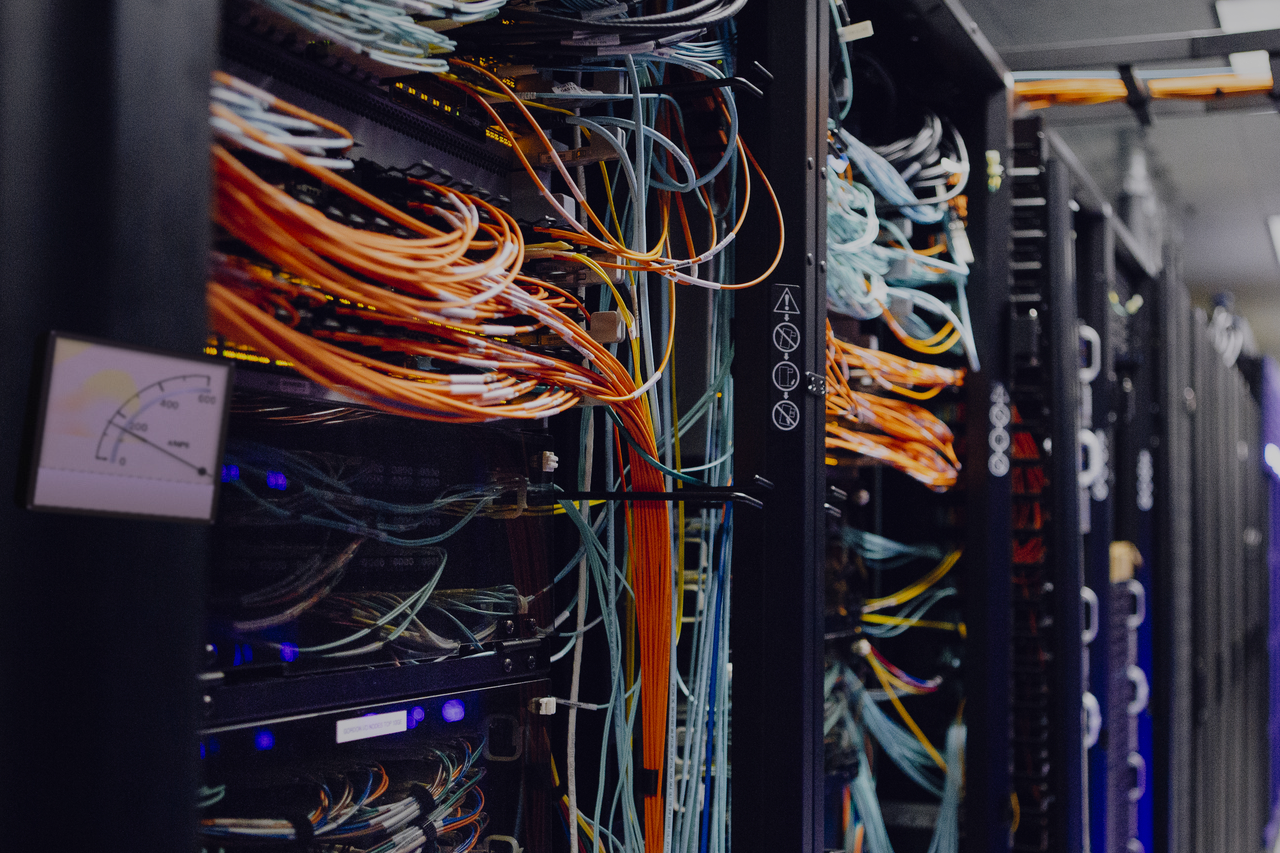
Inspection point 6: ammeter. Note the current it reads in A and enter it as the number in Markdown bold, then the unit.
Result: **150** A
